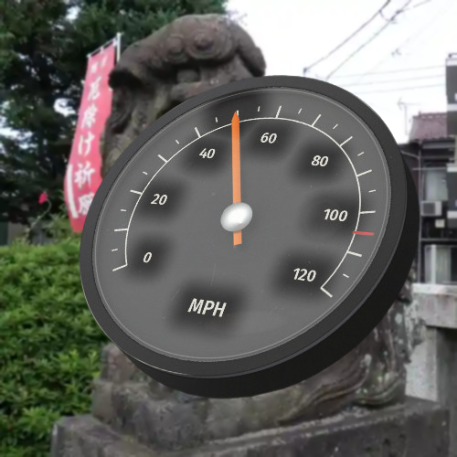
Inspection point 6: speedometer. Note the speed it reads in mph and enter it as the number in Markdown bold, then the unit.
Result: **50** mph
